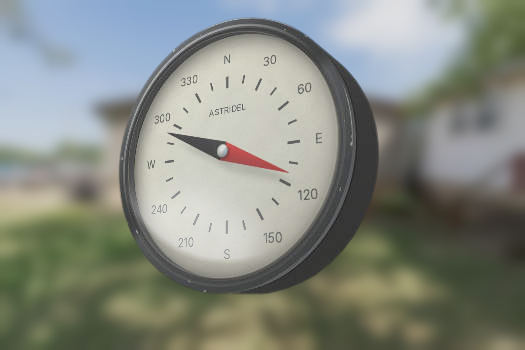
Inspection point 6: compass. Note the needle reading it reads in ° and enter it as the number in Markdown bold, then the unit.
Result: **112.5** °
